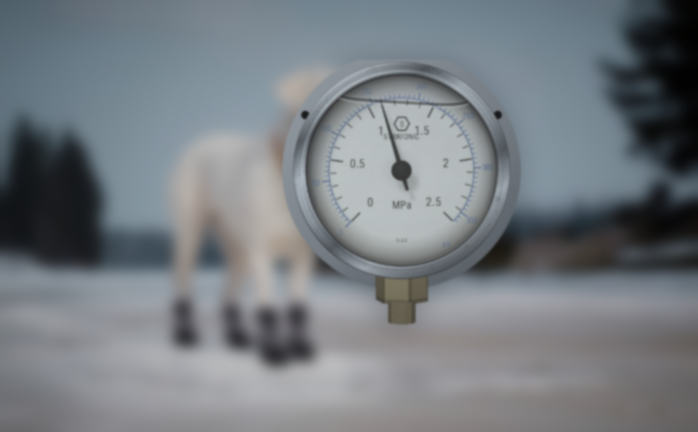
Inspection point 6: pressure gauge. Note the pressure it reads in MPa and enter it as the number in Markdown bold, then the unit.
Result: **1.1** MPa
